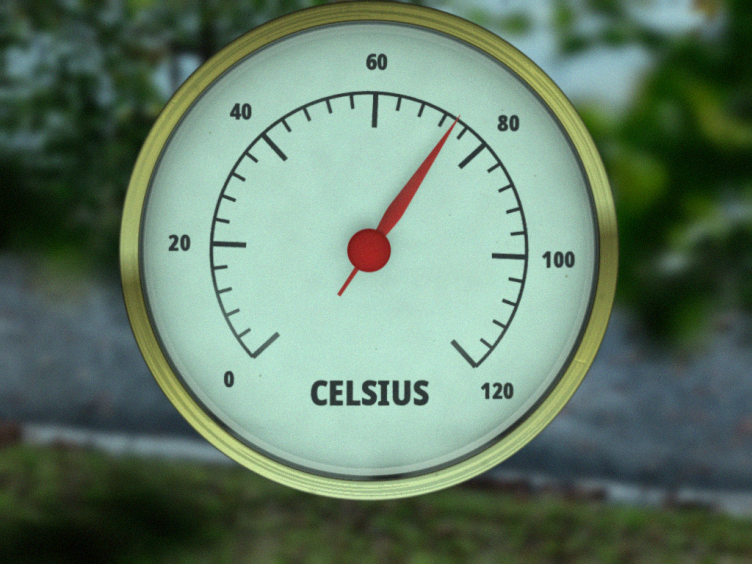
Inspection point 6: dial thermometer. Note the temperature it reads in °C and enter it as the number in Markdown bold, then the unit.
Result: **74** °C
